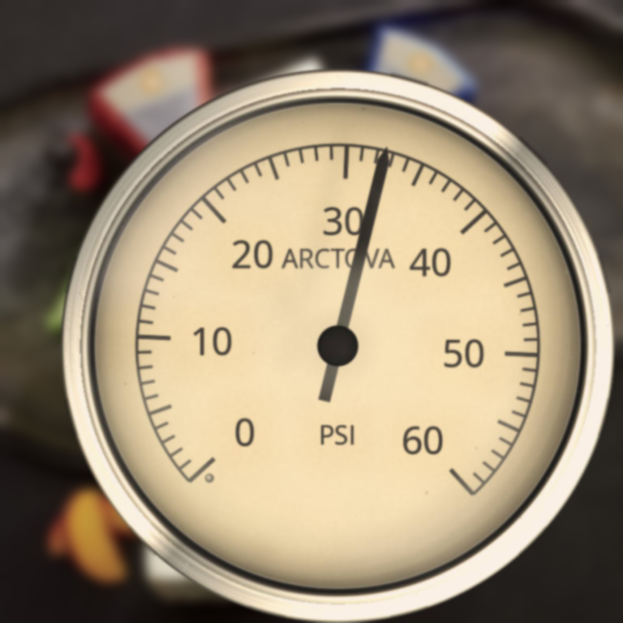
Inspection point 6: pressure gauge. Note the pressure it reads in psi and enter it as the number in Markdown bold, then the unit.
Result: **32.5** psi
